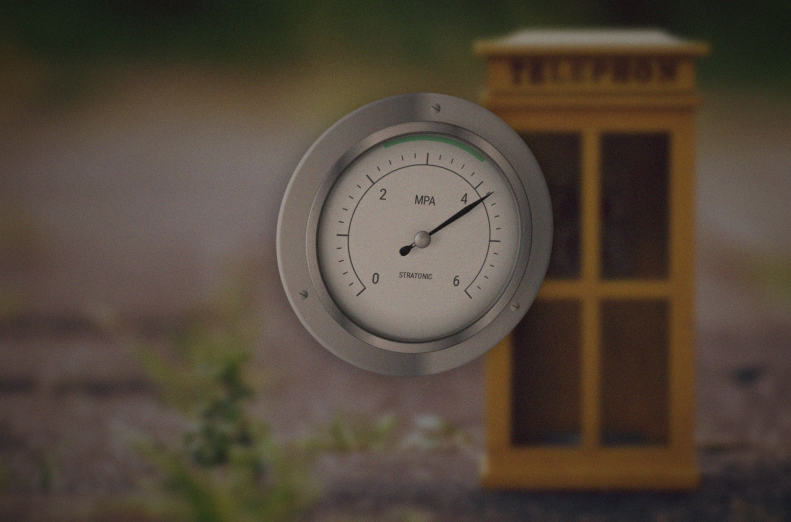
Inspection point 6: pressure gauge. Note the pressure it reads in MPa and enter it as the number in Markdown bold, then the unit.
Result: **4.2** MPa
